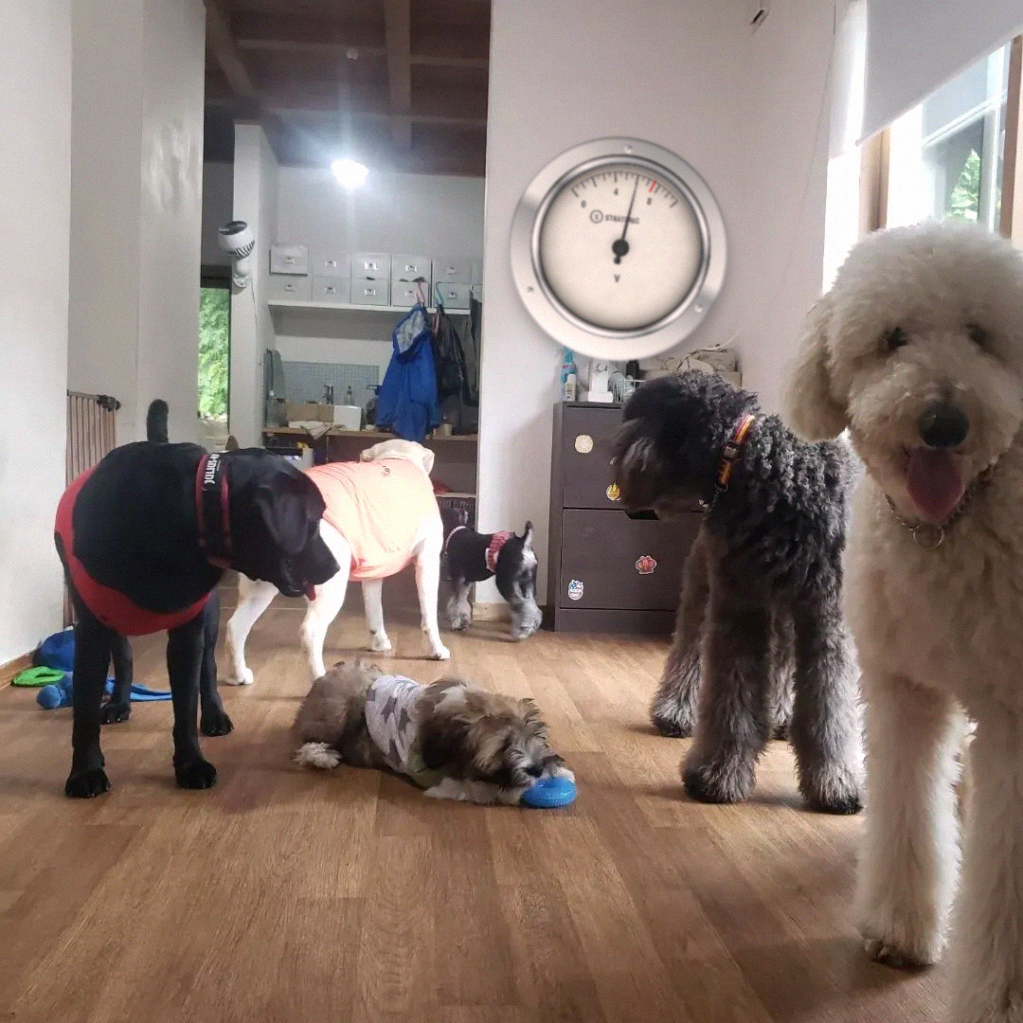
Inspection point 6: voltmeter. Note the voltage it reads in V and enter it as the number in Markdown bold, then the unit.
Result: **6** V
